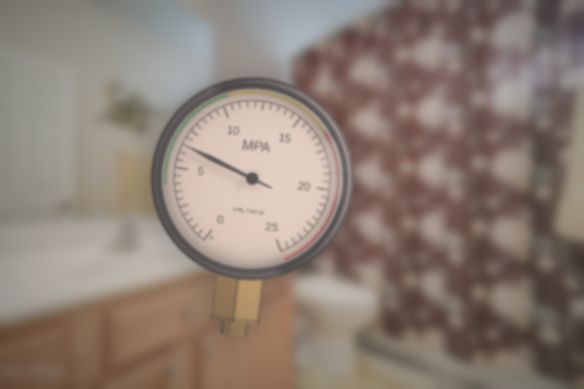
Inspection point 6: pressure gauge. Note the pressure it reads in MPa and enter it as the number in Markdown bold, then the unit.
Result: **6.5** MPa
